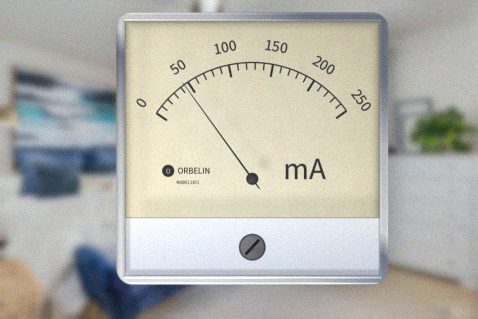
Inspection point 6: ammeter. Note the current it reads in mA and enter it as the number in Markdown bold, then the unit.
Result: **45** mA
